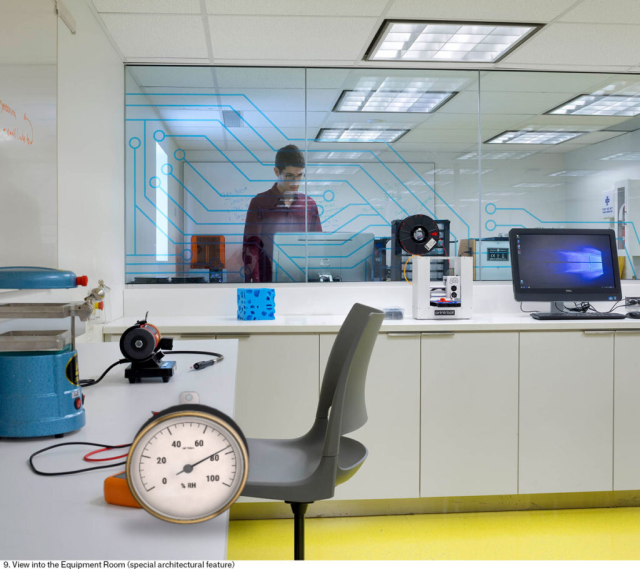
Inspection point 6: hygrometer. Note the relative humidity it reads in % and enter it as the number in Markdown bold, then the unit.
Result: **76** %
